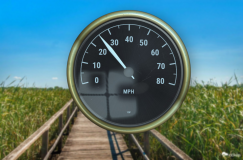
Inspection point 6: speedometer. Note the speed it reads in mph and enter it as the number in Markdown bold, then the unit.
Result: **25** mph
